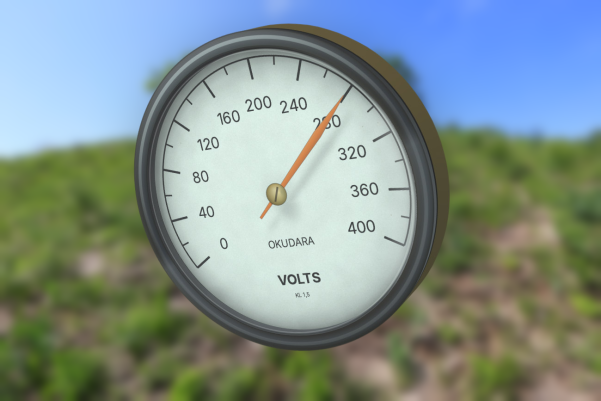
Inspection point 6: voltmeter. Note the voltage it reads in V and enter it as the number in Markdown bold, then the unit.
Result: **280** V
